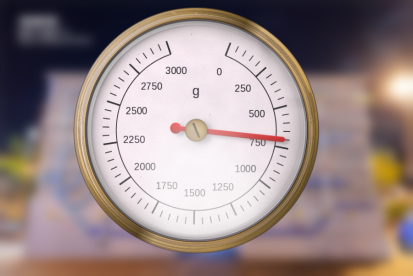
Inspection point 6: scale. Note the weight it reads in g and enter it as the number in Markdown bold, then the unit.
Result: **700** g
